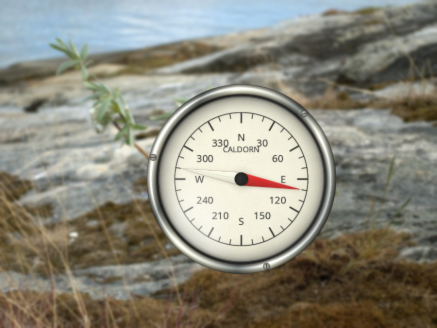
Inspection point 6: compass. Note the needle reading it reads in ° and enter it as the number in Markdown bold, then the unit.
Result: **100** °
